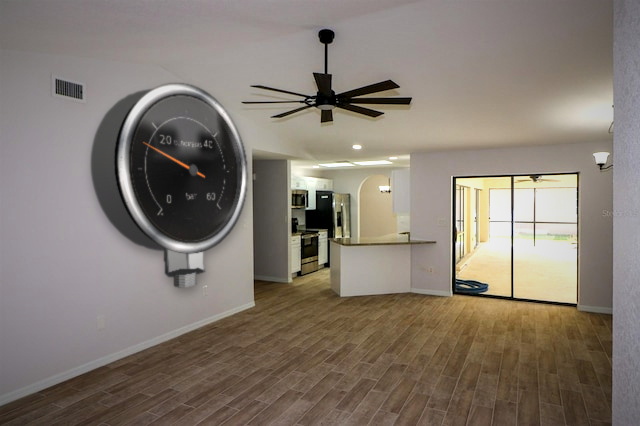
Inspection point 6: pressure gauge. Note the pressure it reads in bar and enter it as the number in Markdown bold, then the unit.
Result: **15** bar
